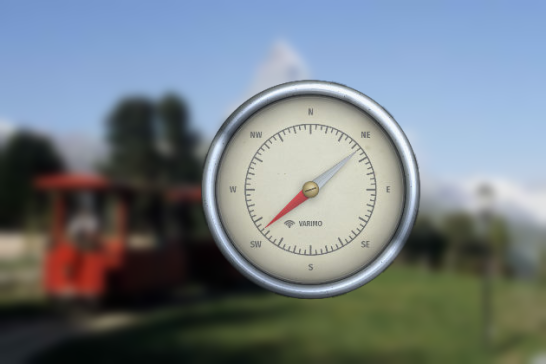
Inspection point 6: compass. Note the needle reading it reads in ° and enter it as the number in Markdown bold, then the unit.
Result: **230** °
